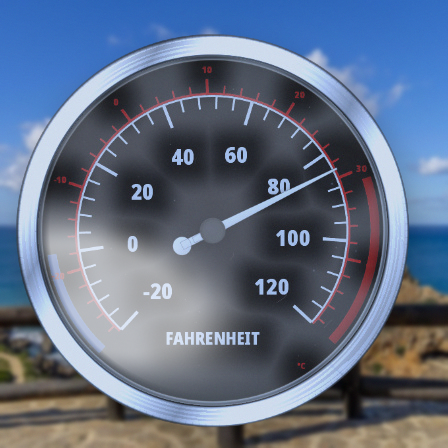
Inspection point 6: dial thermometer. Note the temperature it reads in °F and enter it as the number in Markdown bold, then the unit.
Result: **84** °F
